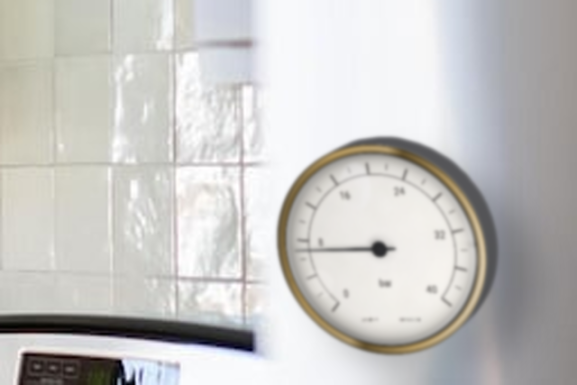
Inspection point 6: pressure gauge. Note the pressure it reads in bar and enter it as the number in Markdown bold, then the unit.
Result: **7** bar
